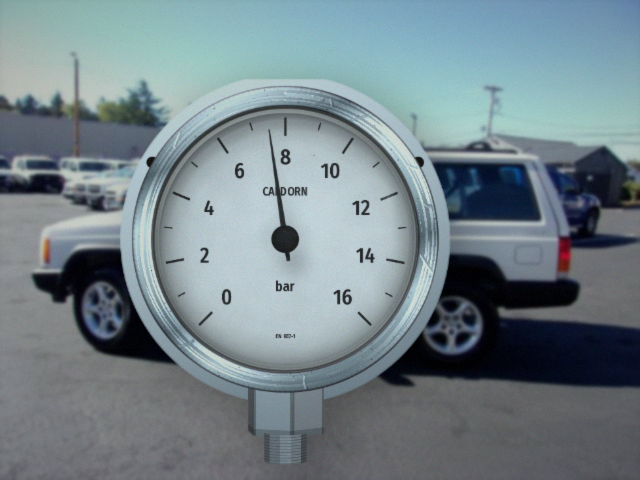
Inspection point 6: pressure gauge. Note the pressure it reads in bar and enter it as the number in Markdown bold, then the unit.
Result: **7.5** bar
